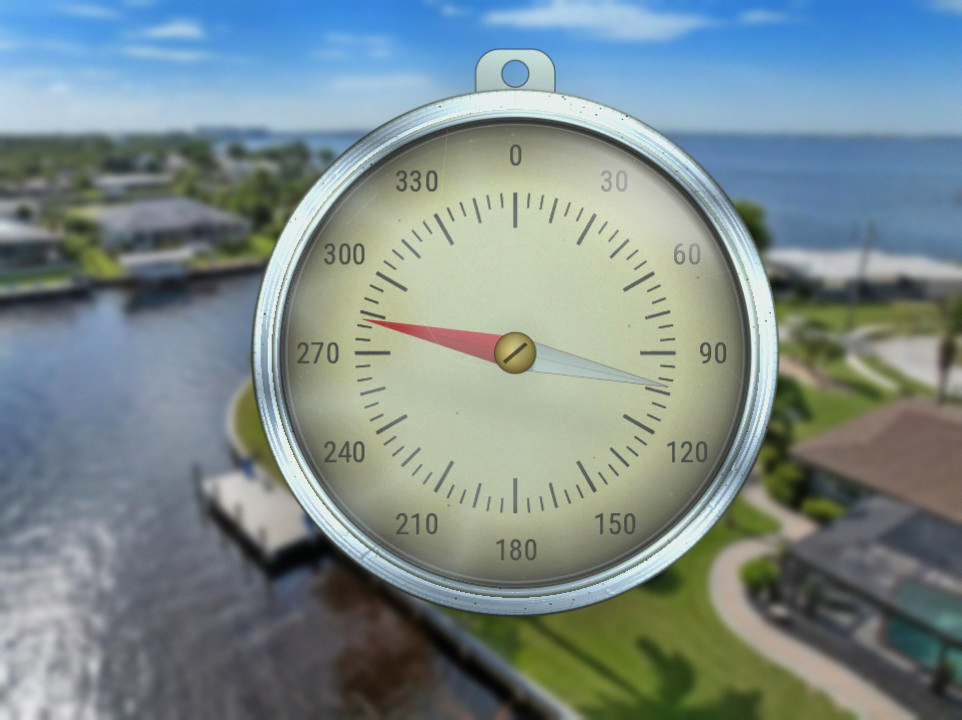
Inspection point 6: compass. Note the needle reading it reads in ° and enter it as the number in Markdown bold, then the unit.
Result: **282.5** °
